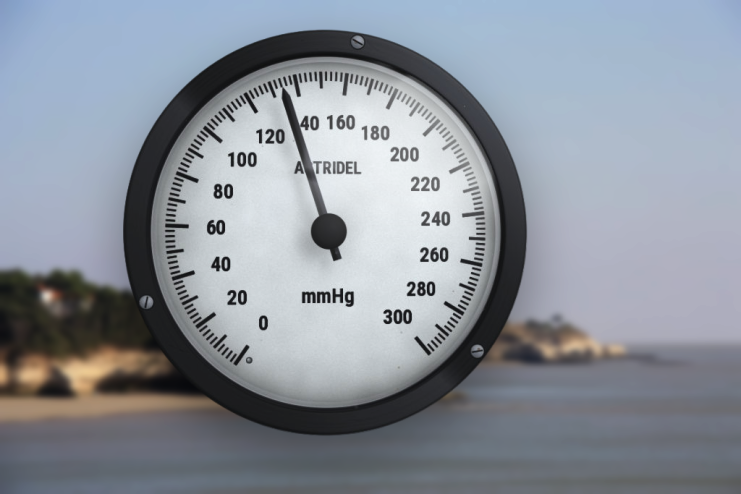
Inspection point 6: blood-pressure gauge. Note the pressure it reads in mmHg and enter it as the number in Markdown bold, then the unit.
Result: **134** mmHg
